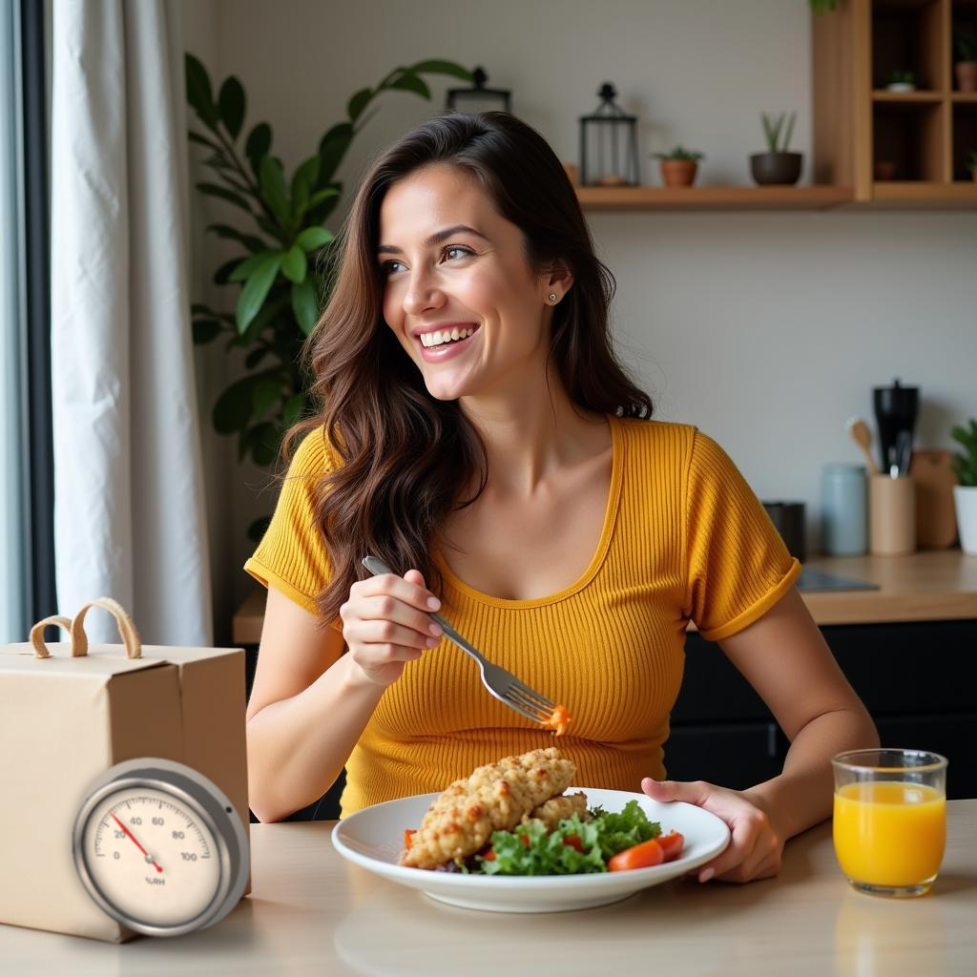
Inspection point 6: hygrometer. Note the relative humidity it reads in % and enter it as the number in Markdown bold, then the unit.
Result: **30** %
